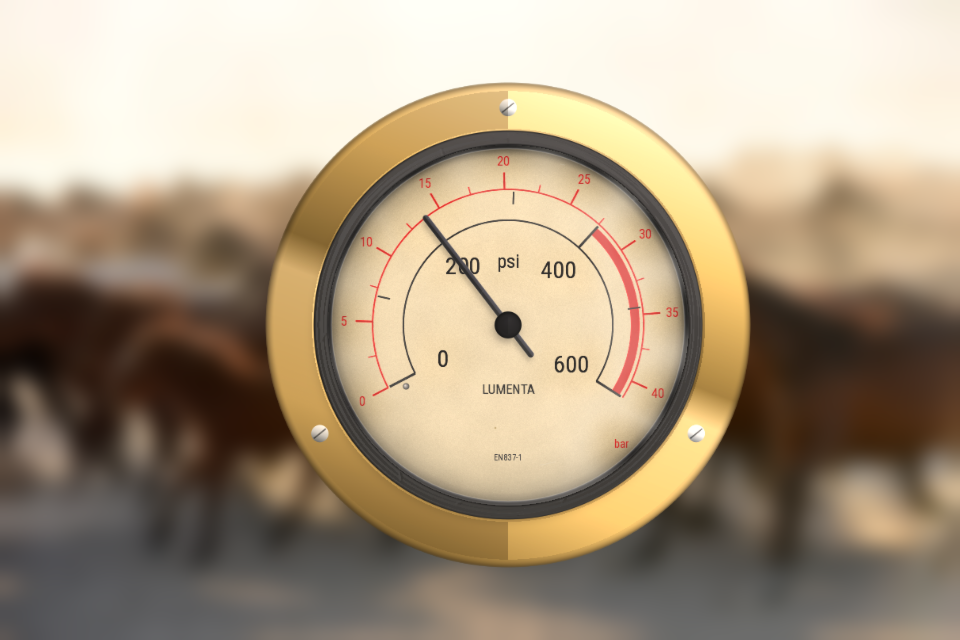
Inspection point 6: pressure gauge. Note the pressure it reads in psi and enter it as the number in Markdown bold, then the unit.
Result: **200** psi
